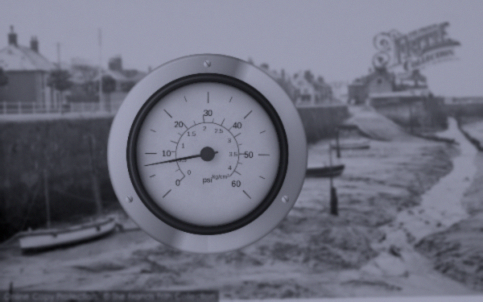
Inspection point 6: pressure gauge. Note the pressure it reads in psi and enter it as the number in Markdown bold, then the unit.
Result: **7.5** psi
